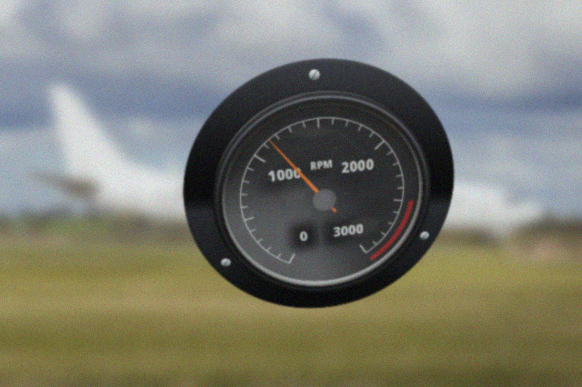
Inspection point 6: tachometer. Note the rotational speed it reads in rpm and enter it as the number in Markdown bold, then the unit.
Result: **1150** rpm
